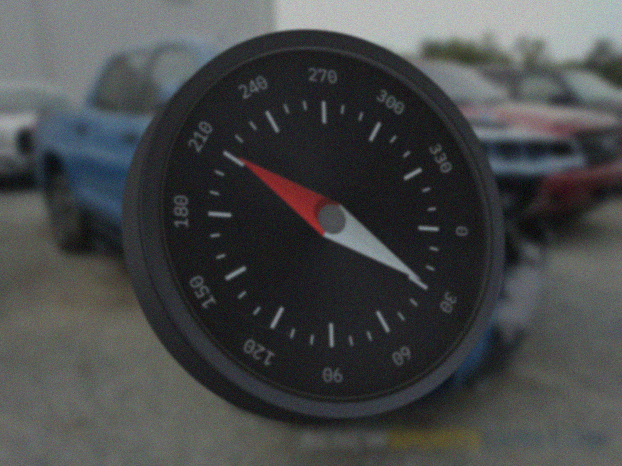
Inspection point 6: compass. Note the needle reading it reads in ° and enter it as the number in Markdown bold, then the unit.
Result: **210** °
